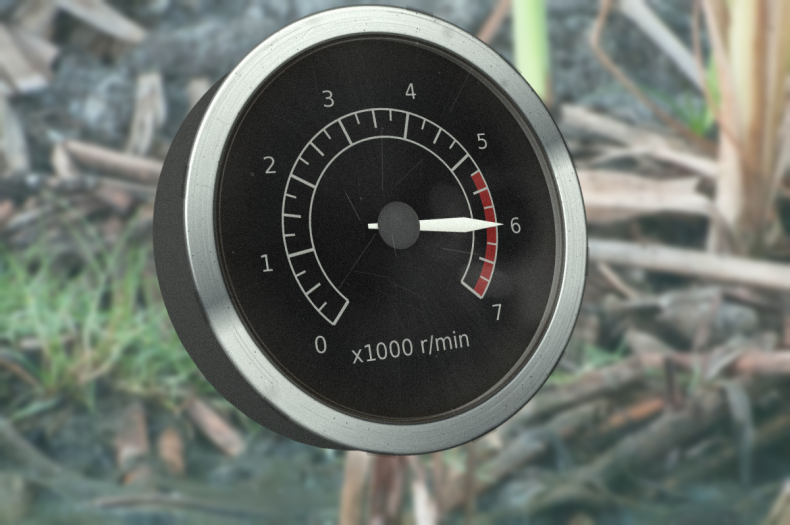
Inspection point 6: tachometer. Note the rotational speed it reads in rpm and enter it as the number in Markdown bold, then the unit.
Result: **6000** rpm
